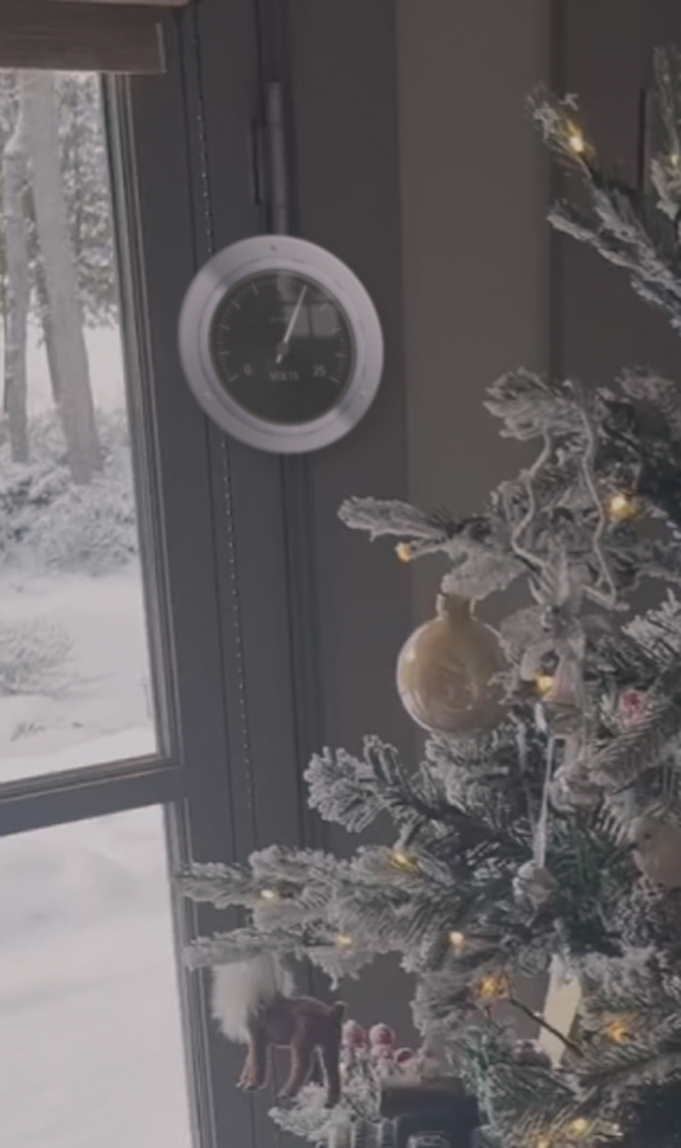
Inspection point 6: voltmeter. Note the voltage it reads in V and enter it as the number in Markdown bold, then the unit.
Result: **15** V
